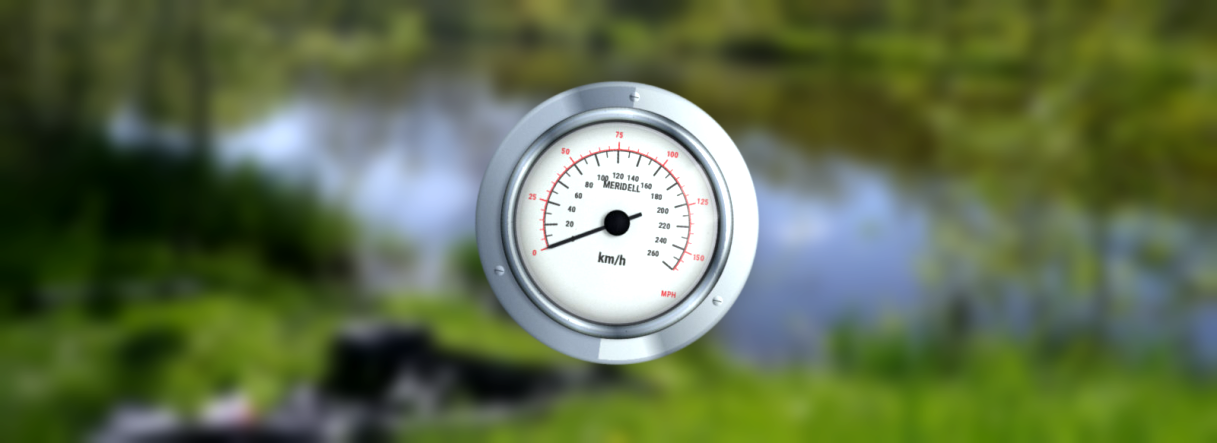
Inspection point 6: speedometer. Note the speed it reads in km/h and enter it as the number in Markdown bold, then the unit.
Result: **0** km/h
